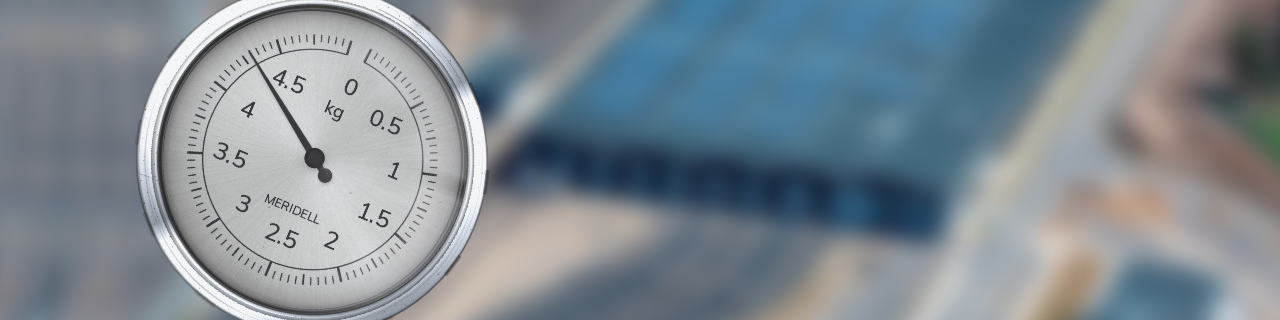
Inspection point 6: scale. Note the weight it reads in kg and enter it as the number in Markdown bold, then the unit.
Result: **4.3** kg
